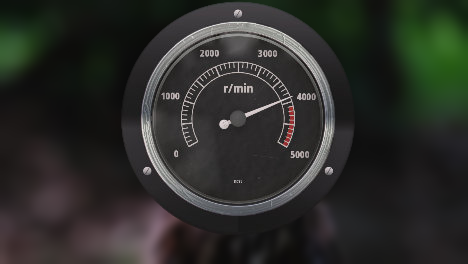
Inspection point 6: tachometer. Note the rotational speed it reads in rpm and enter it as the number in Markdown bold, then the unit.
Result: **3900** rpm
